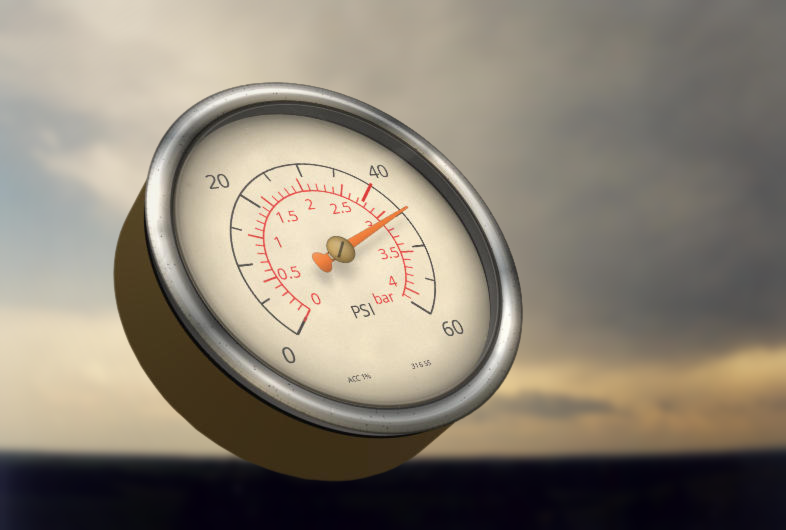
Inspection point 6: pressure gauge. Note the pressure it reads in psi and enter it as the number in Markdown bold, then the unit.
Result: **45** psi
